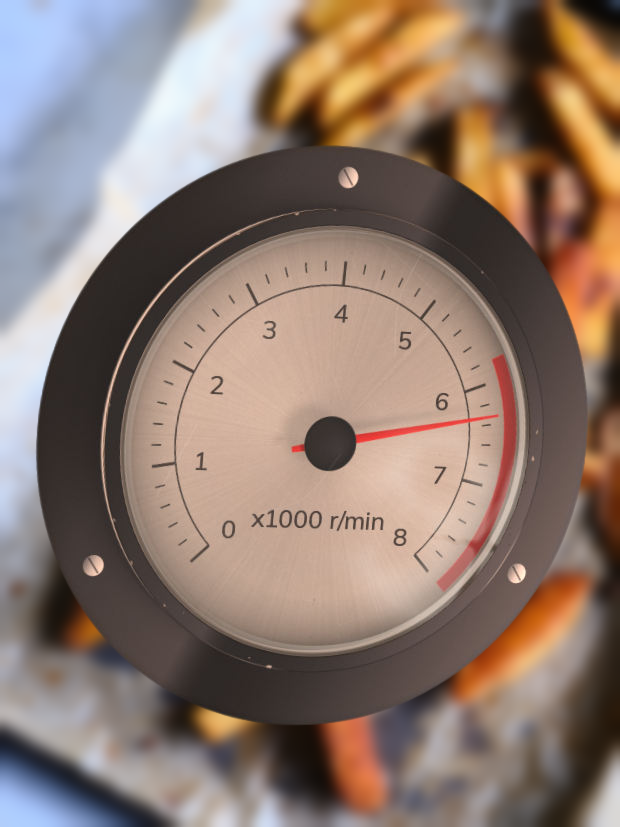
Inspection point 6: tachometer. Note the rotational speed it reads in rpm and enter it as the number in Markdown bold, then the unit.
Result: **6300** rpm
